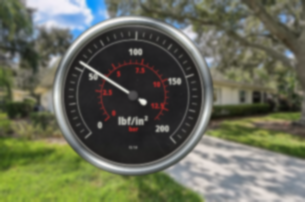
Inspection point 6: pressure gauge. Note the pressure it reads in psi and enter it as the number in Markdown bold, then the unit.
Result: **55** psi
